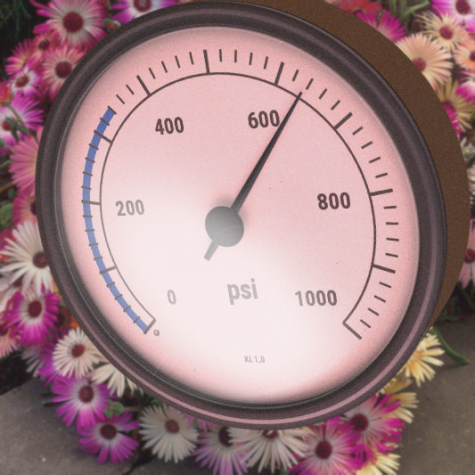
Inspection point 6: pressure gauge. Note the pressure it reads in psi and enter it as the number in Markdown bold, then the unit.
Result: **640** psi
